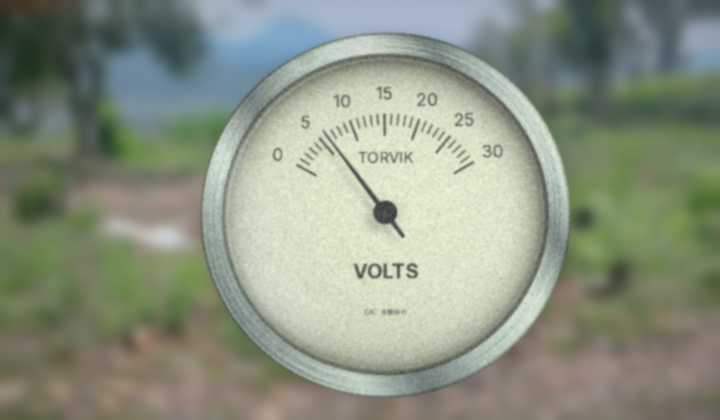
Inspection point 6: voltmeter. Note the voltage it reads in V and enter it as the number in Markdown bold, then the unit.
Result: **6** V
